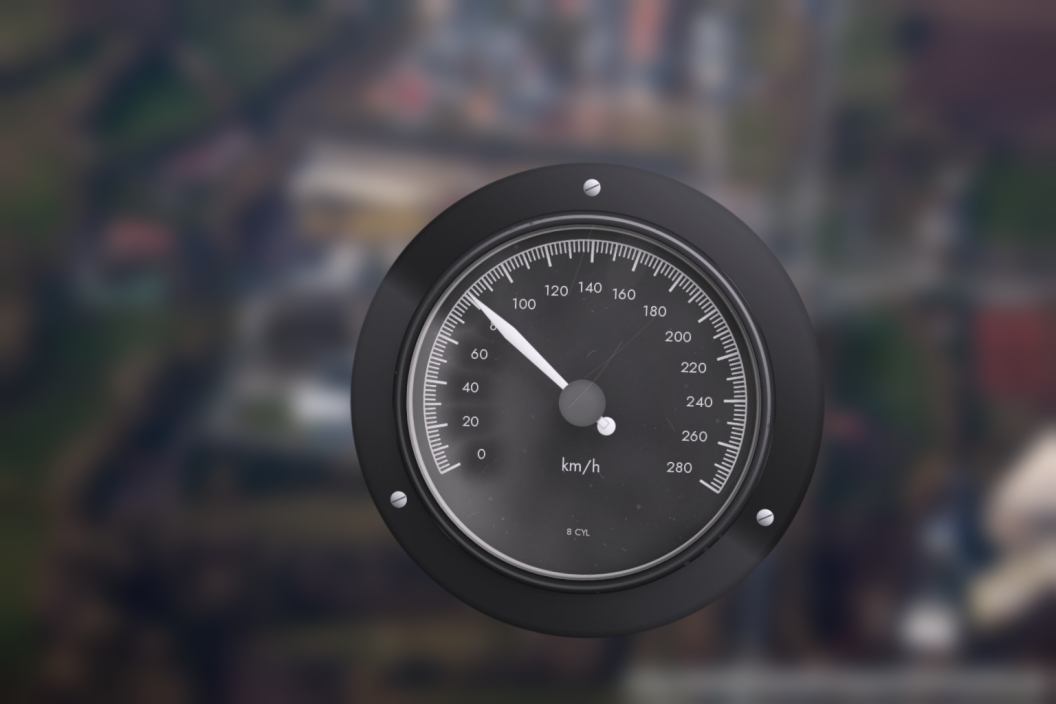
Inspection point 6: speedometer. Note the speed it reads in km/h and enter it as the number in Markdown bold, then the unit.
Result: **82** km/h
